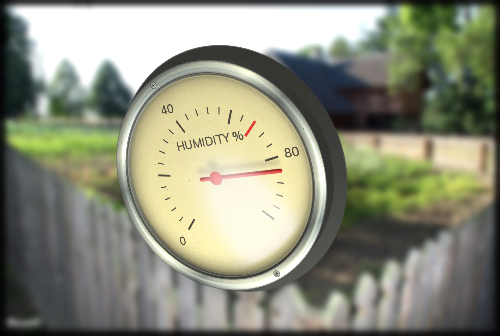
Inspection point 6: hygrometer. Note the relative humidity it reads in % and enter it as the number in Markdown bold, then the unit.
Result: **84** %
